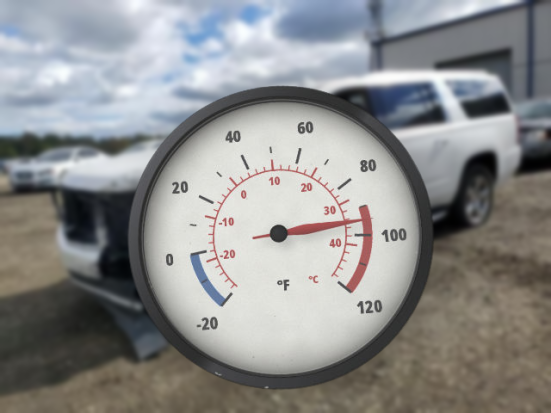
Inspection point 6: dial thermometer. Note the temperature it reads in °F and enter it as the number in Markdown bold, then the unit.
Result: **95** °F
